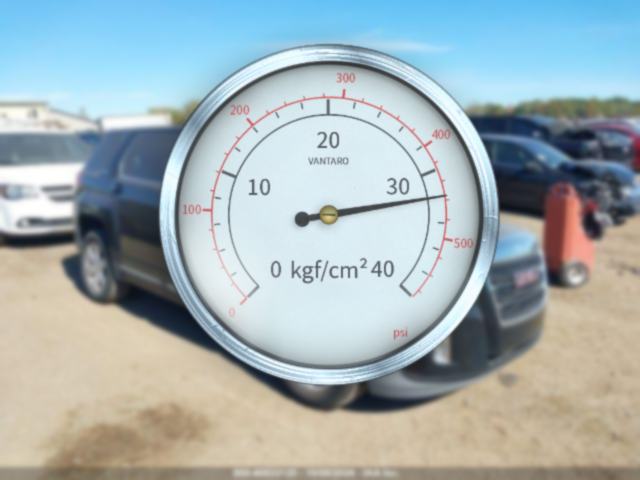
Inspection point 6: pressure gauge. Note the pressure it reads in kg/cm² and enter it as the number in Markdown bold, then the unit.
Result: **32** kg/cm²
